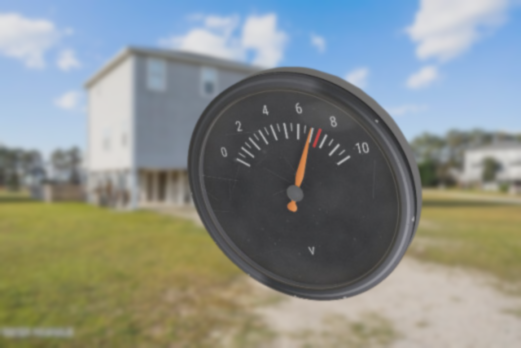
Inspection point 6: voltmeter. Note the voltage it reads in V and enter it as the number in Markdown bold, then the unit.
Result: **7** V
